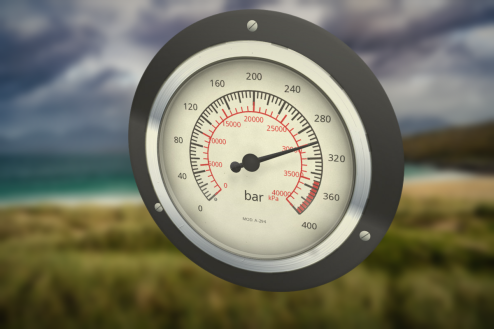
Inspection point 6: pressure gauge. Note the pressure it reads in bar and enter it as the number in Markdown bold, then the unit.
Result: **300** bar
